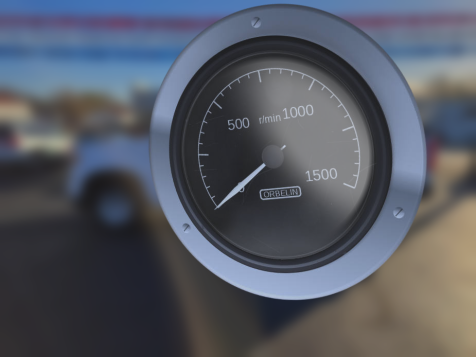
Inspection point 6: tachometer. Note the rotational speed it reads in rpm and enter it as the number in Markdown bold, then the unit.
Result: **0** rpm
